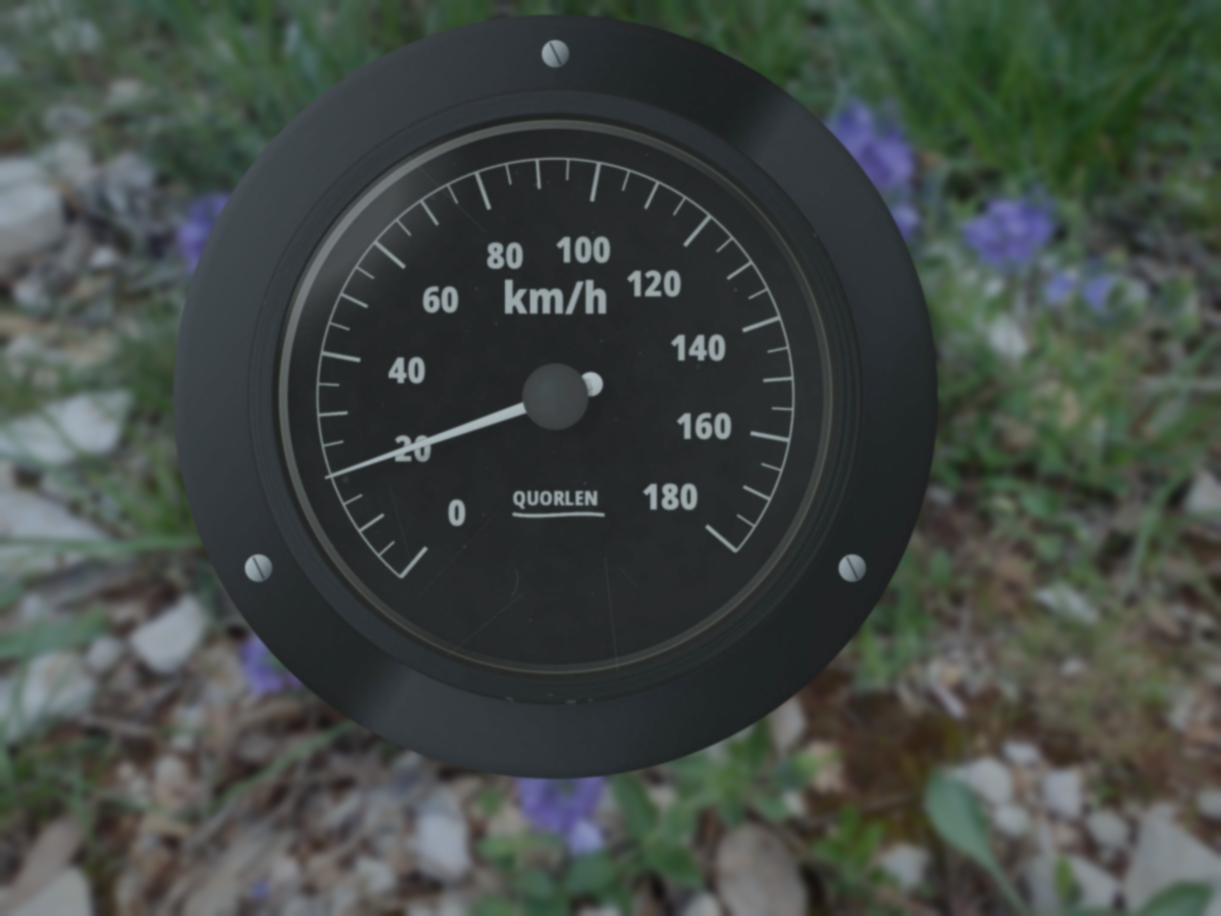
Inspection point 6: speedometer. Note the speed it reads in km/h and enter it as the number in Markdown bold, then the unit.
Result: **20** km/h
